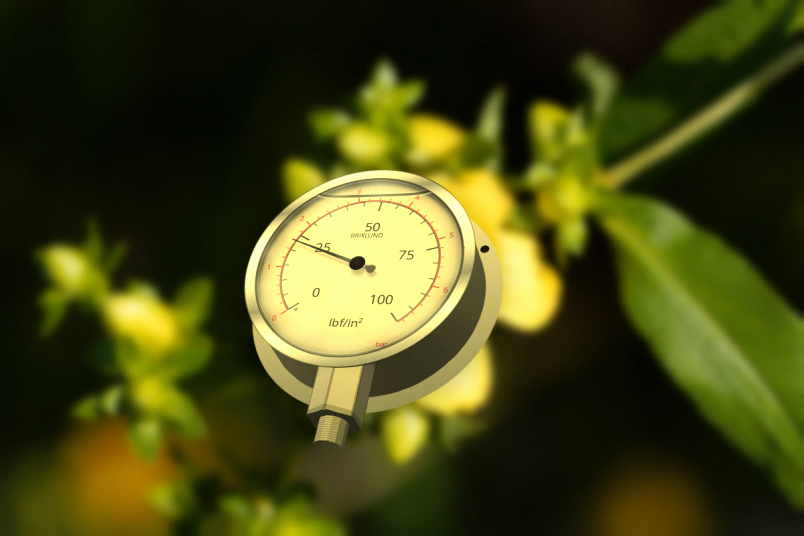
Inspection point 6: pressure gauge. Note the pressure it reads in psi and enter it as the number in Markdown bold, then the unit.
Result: **22.5** psi
